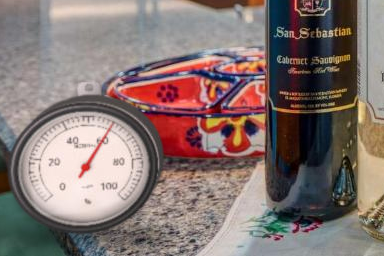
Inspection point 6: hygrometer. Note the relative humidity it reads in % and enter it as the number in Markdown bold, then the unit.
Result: **60** %
